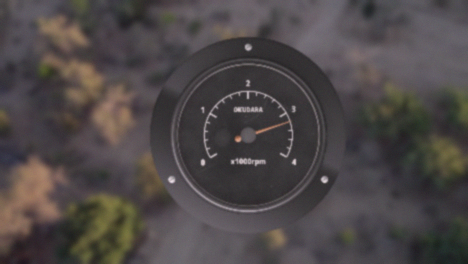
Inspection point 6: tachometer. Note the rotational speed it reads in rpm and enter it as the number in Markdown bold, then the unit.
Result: **3200** rpm
